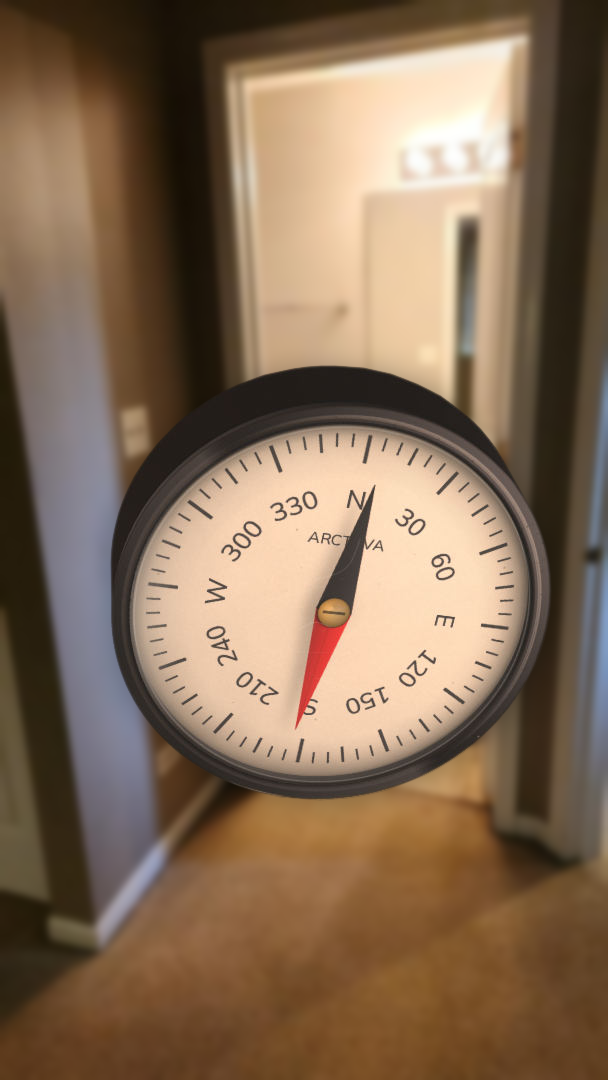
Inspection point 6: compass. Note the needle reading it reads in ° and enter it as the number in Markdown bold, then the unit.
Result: **185** °
